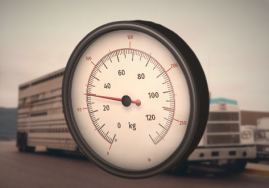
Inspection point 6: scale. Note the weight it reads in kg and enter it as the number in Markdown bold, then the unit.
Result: **30** kg
